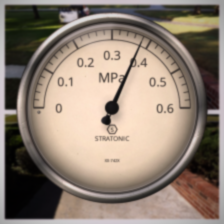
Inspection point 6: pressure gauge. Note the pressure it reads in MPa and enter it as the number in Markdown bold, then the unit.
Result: **0.38** MPa
